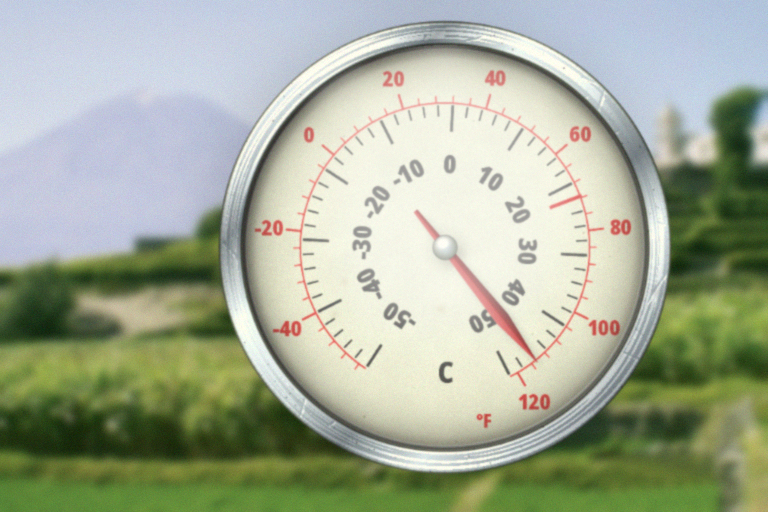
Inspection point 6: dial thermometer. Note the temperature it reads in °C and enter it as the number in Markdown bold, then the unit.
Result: **46** °C
